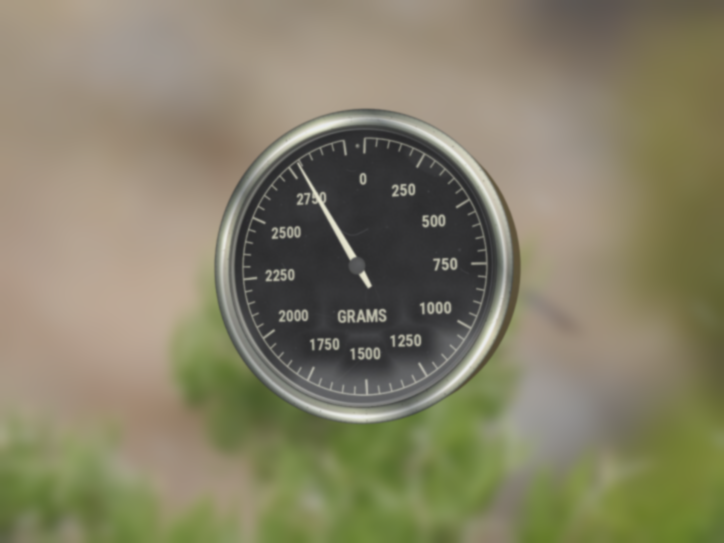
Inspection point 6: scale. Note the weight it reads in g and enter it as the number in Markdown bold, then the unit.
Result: **2800** g
